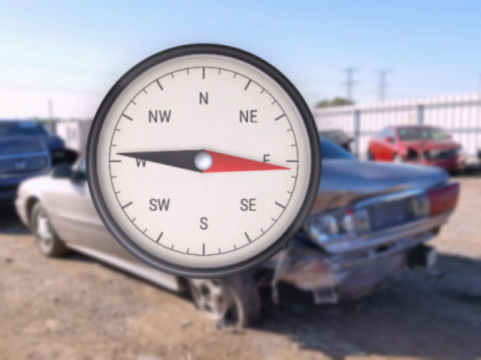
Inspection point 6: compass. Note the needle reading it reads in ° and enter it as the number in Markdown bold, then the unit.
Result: **95** °
